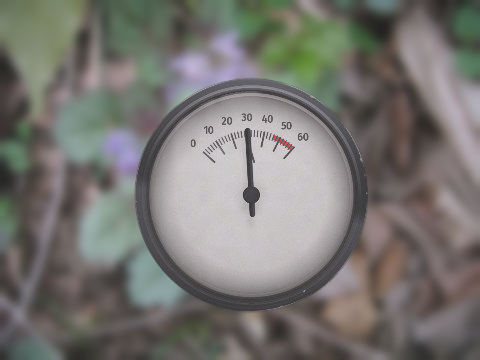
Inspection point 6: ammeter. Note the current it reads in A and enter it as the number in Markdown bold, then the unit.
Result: **30** A
